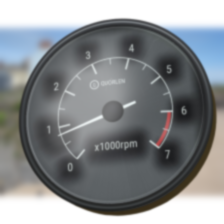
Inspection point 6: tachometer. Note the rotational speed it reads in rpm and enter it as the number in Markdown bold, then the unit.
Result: **750** rpm
